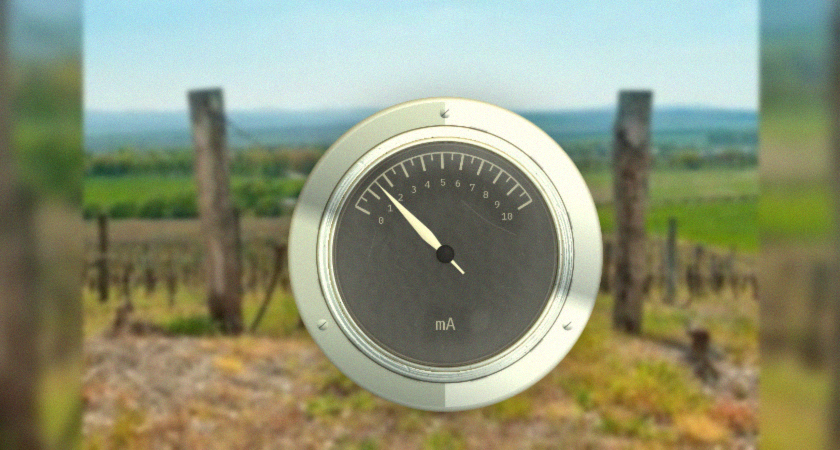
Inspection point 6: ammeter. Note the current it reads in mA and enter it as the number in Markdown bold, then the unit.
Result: **1.5** mA
